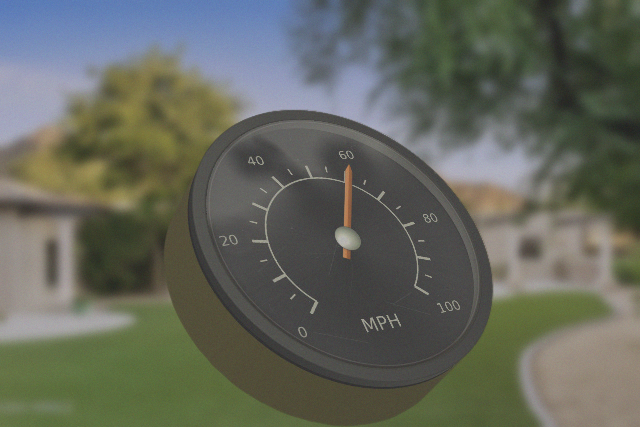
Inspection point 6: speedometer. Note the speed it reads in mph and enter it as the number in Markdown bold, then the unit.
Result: **60** mph
